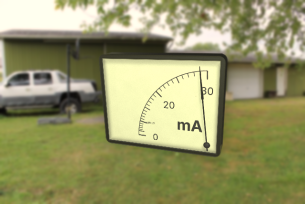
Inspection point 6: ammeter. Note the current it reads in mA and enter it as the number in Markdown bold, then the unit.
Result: **29** mA
